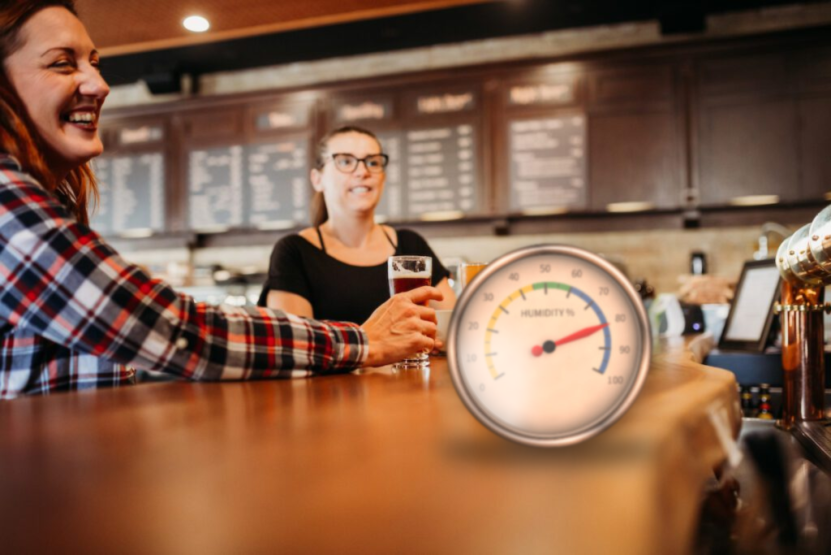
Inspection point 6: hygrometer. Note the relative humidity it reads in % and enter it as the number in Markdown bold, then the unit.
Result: **80** %
